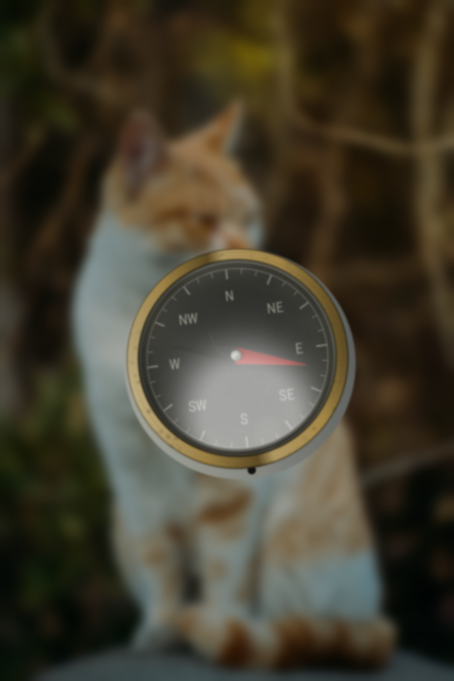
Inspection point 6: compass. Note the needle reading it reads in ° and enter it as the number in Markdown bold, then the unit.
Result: **105** °
